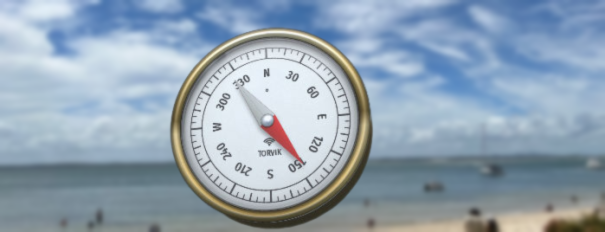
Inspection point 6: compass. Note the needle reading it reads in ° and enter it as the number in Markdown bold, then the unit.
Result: **145** °
